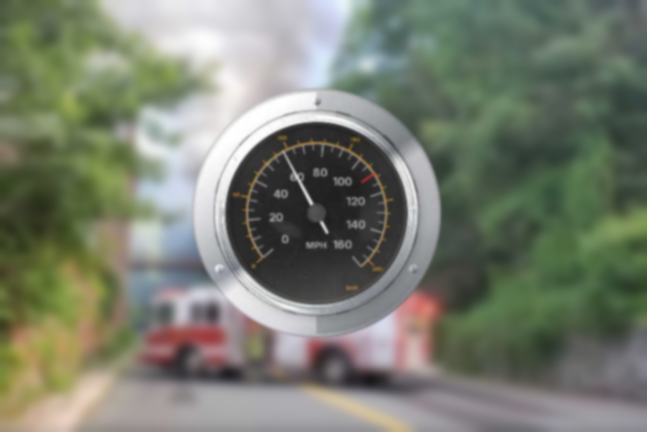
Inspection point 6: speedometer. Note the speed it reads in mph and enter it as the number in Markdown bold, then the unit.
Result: **60** mph
